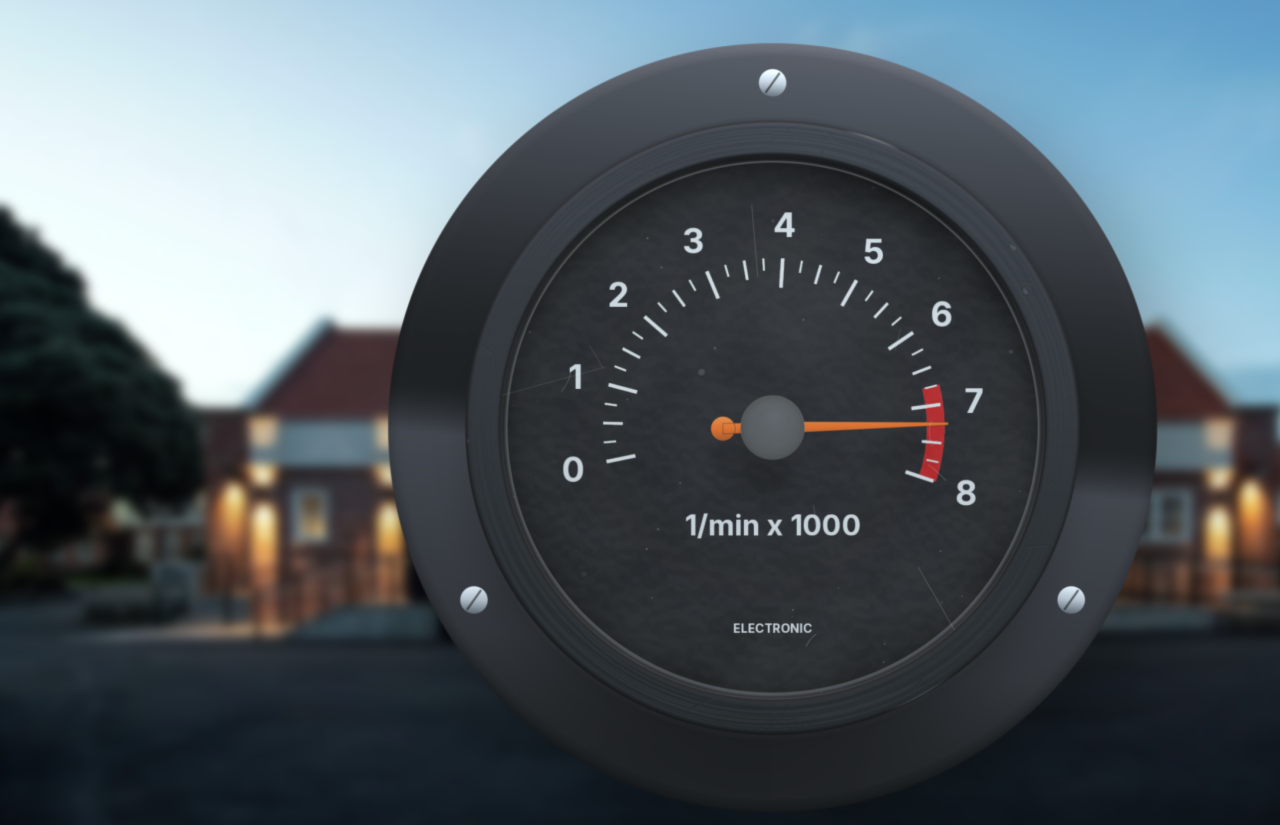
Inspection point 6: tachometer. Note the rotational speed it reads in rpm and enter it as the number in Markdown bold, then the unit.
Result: **7250** rpm
